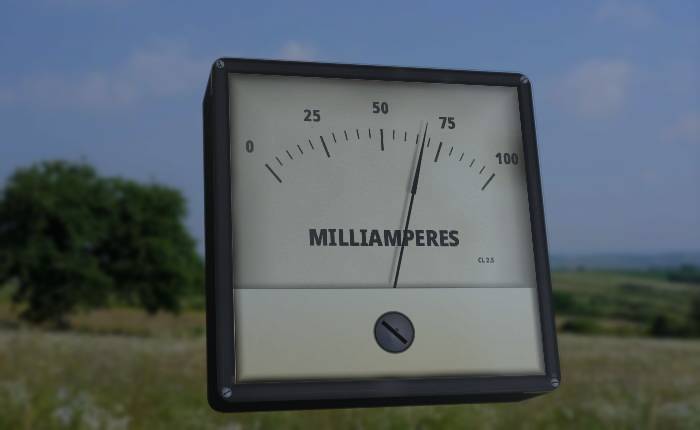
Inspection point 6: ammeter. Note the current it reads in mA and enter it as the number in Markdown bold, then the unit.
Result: **67.5** mA
